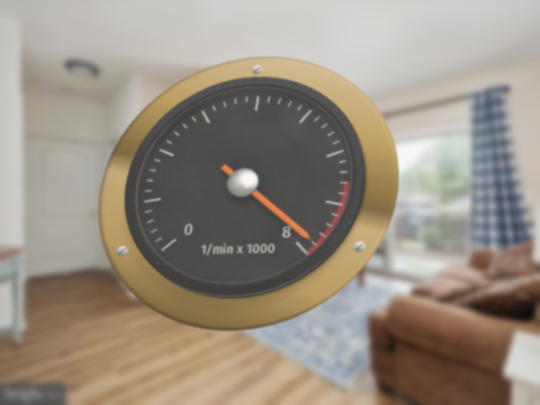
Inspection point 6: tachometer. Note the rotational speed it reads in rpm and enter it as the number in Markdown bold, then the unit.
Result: **7800** rpm
